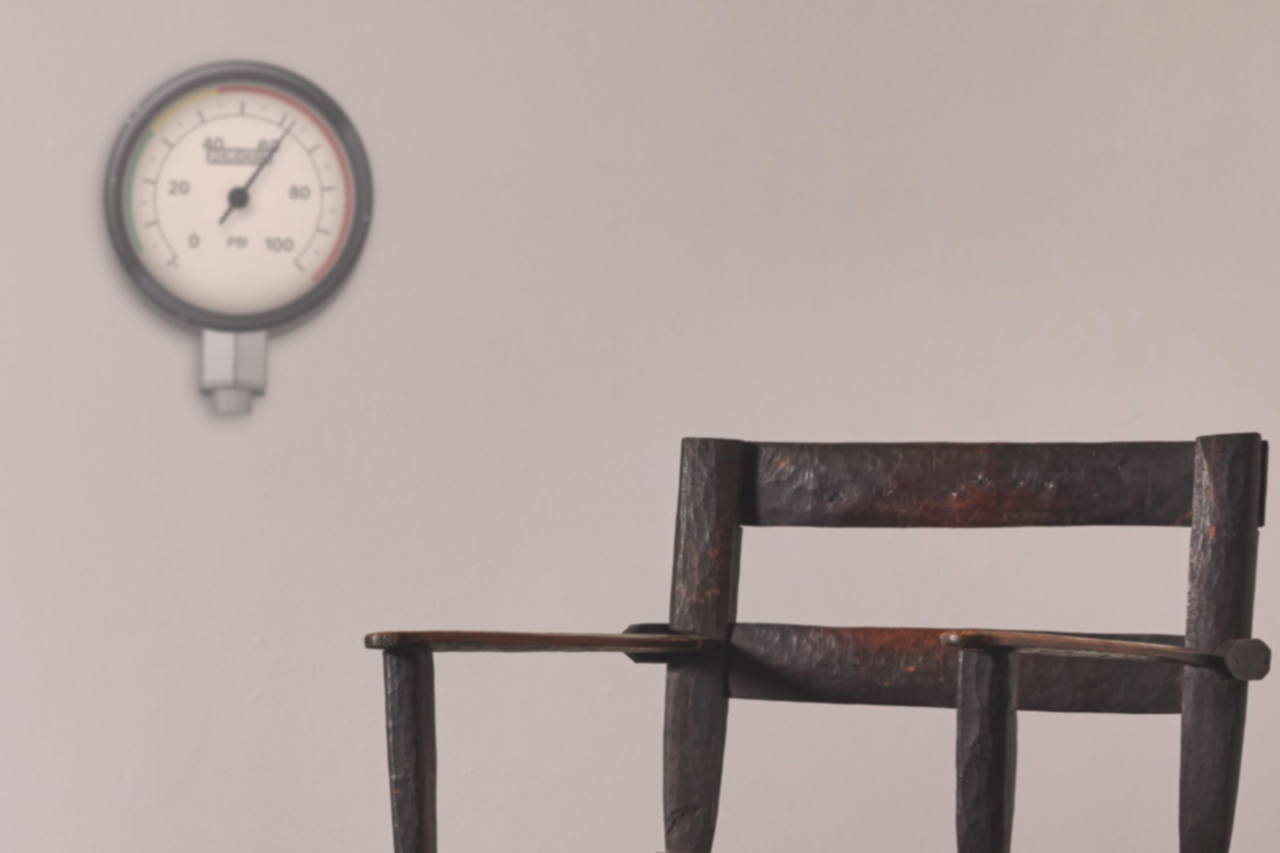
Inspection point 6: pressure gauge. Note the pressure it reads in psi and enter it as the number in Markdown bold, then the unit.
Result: **62.5** psi
